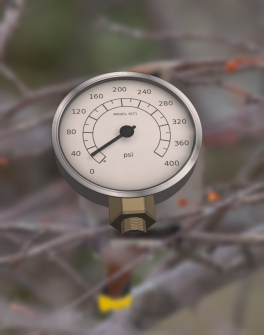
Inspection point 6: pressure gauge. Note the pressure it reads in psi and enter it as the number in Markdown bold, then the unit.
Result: **20** psi
